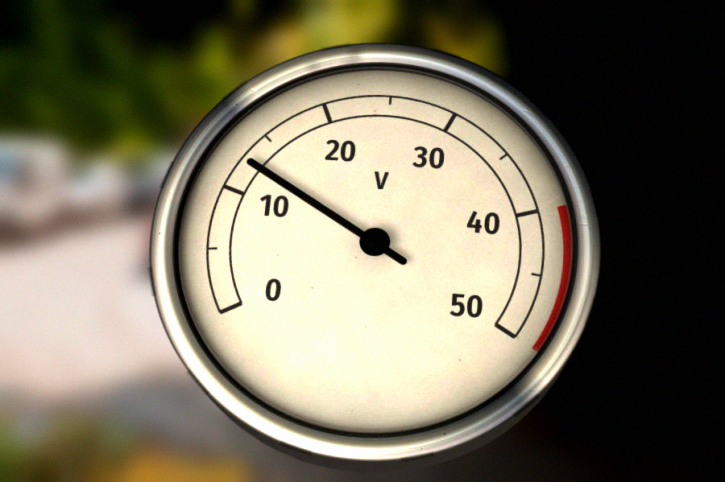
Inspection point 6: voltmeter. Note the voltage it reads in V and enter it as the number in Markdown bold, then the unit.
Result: **12.5** V
